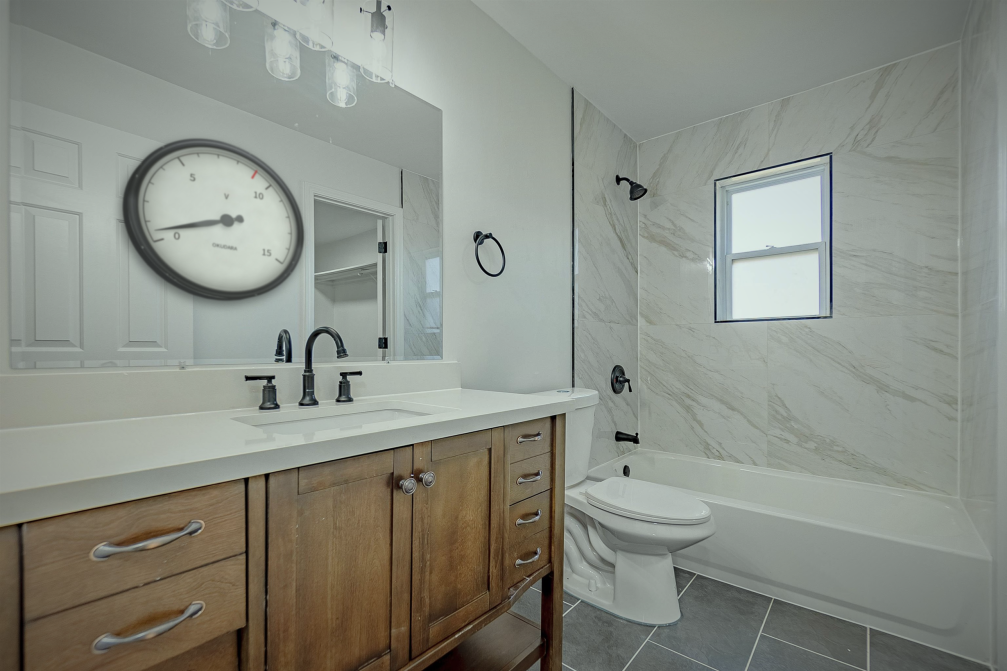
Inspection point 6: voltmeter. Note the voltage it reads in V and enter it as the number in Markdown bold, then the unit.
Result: **0.5** V
